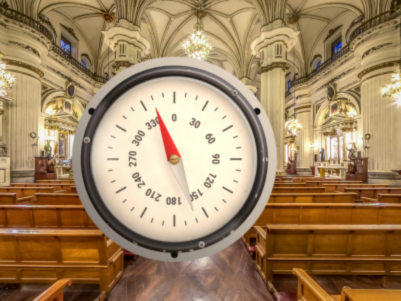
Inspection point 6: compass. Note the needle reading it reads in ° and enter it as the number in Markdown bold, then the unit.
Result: **340** °
